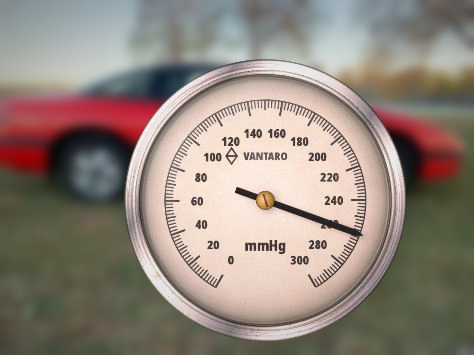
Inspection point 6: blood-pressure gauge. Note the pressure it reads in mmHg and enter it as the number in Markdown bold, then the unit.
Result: **260** mmHg
